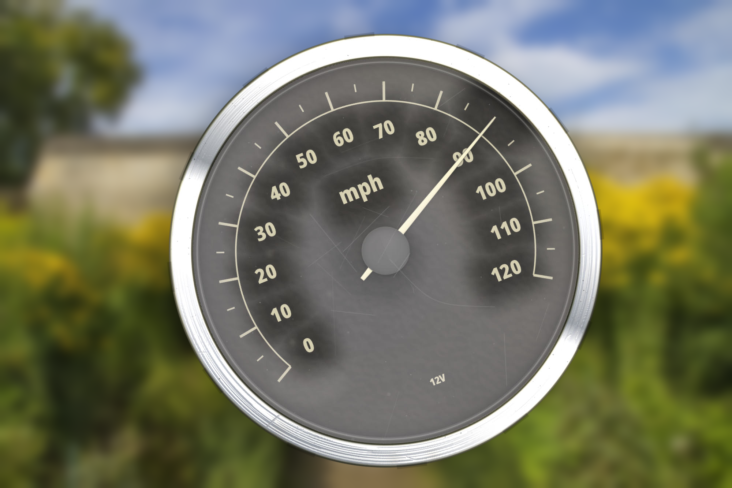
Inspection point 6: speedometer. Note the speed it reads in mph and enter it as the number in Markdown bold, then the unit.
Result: **90** mph
